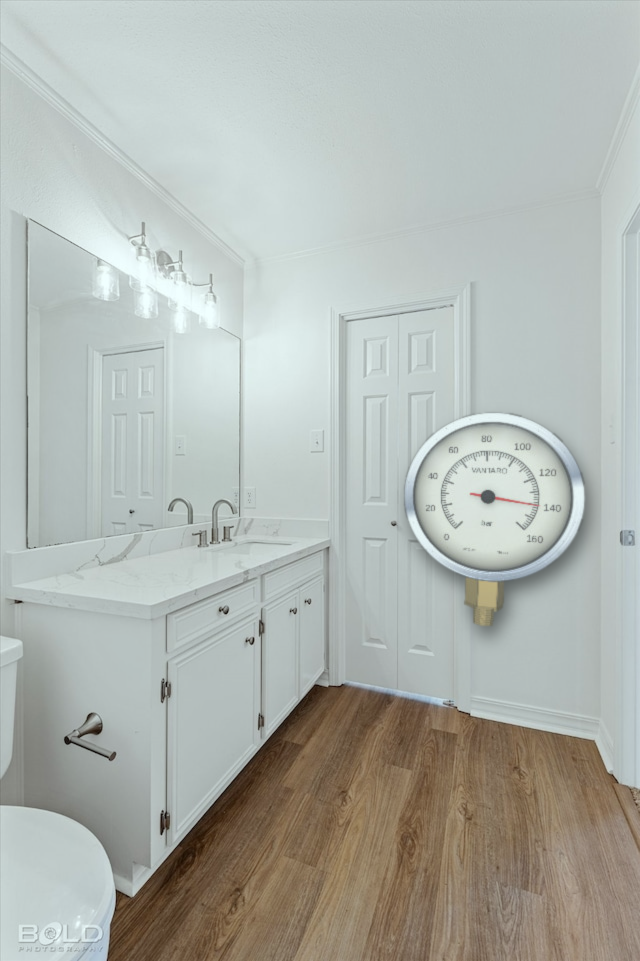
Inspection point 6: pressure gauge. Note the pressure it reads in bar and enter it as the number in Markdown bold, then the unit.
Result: **140** bar
